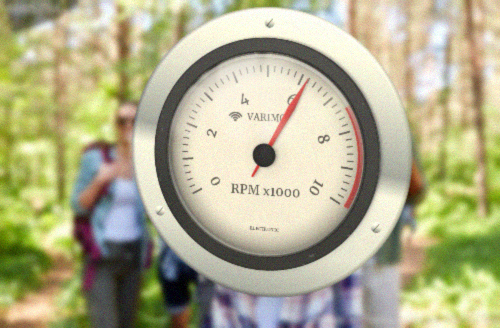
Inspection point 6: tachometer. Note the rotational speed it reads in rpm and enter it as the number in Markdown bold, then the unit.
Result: **6200** rpm
